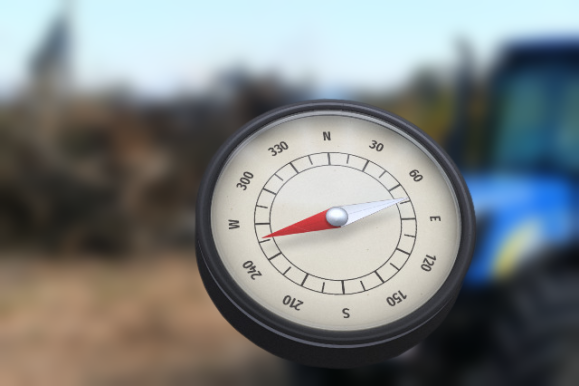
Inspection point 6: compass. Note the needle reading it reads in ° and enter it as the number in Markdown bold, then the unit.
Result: **255** °
